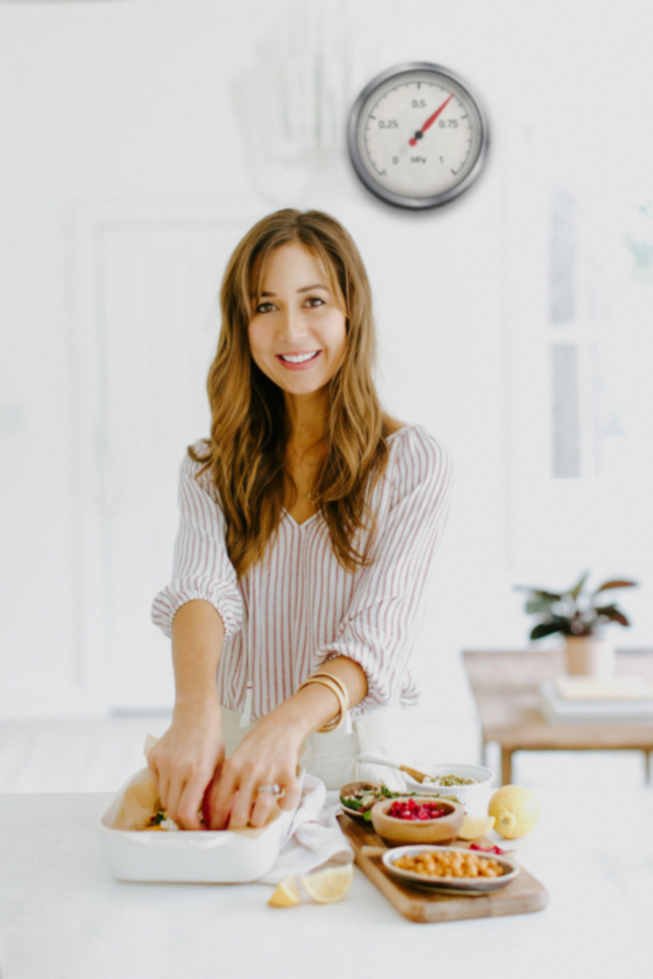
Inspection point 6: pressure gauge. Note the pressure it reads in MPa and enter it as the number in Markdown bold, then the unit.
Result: **0.65** MPa
